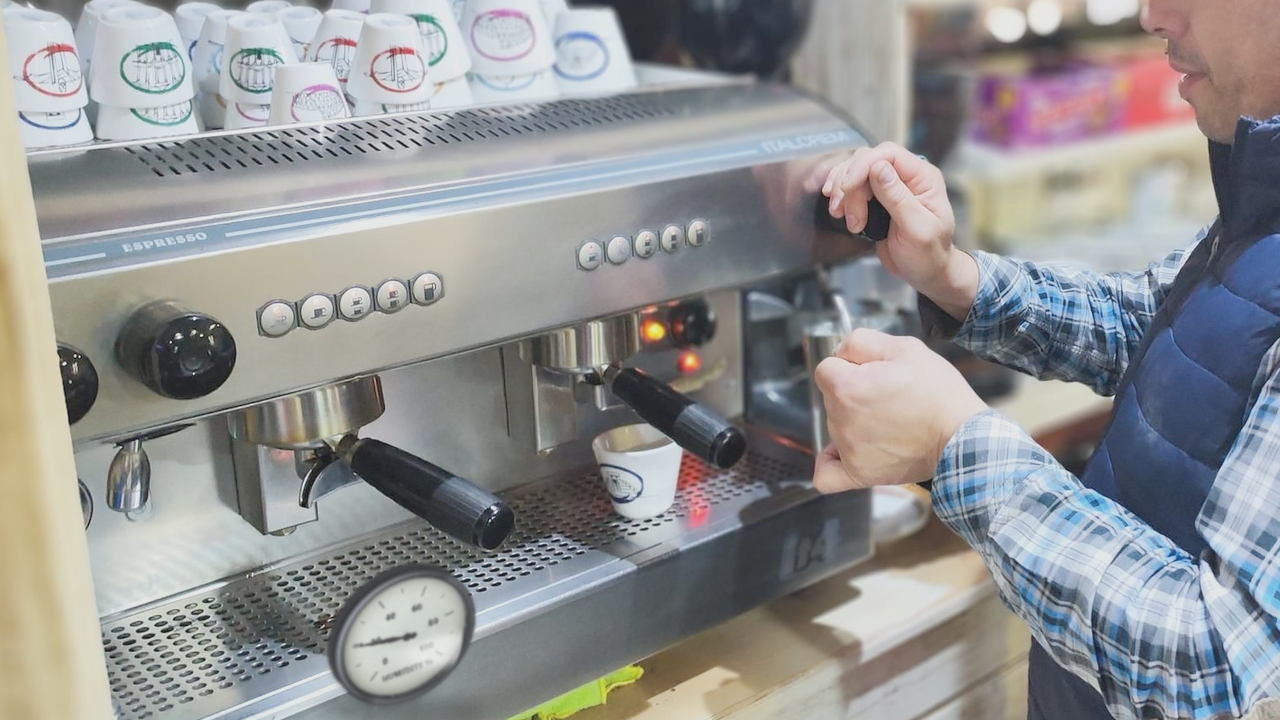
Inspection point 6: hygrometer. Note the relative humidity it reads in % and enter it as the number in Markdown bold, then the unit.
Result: **20** %
